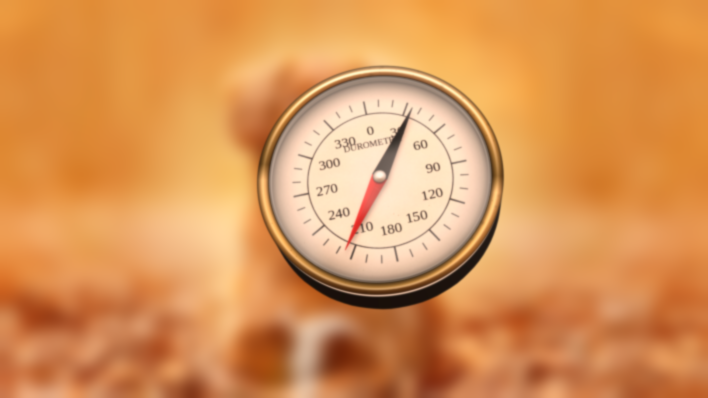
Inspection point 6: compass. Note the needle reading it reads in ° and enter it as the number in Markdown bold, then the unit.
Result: **215** °
